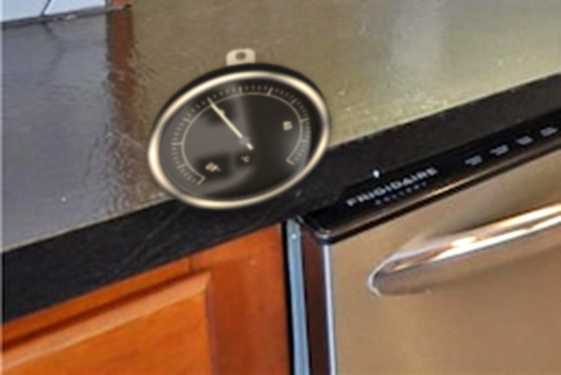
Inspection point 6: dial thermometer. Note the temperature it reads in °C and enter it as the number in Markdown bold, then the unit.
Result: **0** °C
